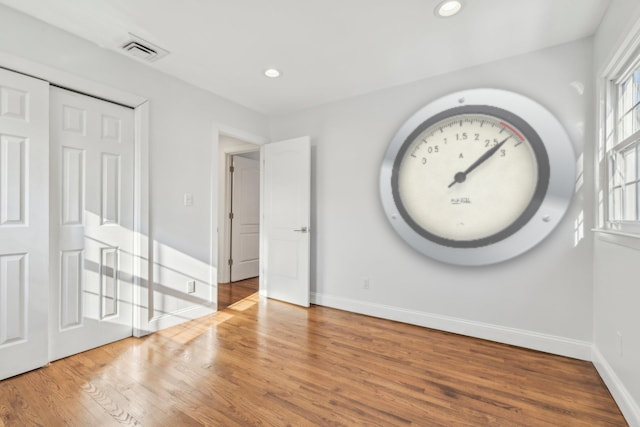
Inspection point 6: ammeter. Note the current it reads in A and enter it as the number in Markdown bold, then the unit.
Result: **2.75** A
